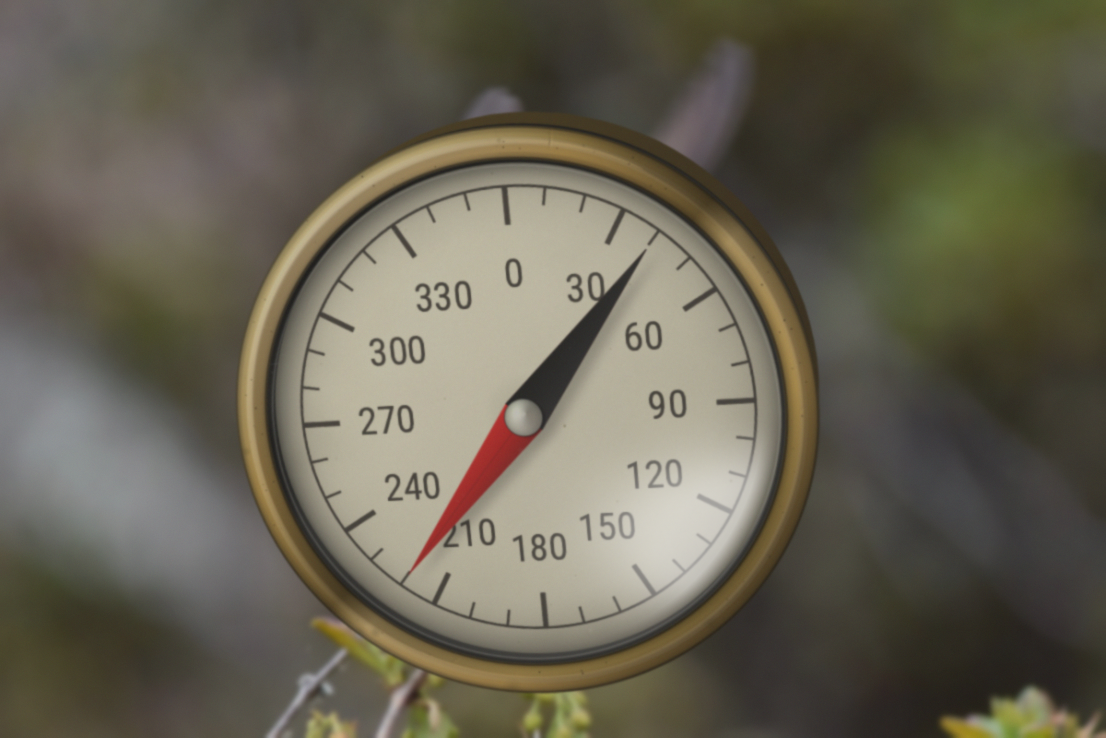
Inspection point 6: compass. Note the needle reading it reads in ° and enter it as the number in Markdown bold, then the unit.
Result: **220** °
